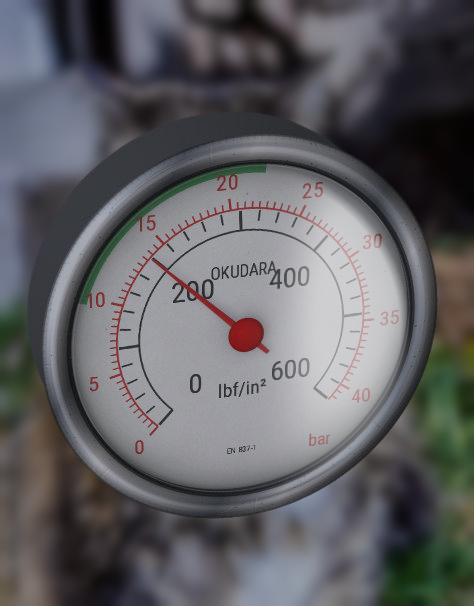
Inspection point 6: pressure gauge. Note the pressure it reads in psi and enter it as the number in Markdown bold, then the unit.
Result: **200** psi
